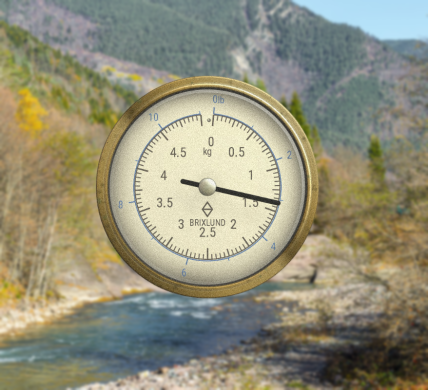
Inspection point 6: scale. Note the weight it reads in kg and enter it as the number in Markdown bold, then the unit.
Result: **1.4** kg
